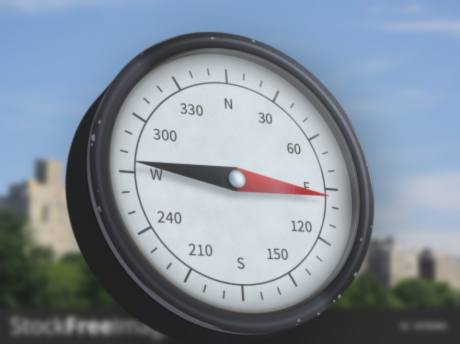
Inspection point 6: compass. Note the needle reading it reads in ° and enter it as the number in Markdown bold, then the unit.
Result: **95** °
